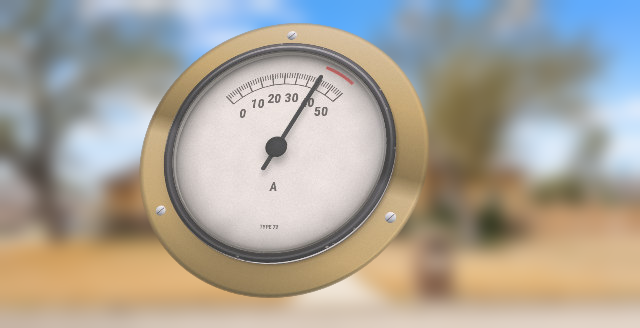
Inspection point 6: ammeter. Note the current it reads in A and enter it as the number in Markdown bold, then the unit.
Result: **40** A
